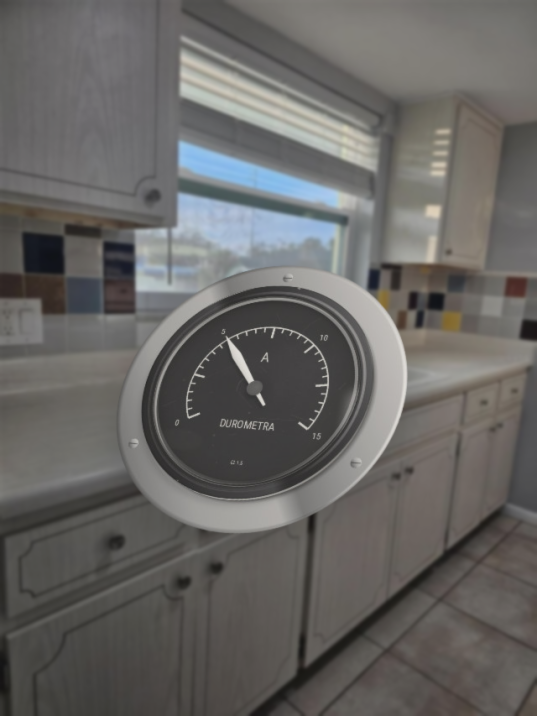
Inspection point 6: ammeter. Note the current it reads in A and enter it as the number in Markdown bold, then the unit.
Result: **5** A
